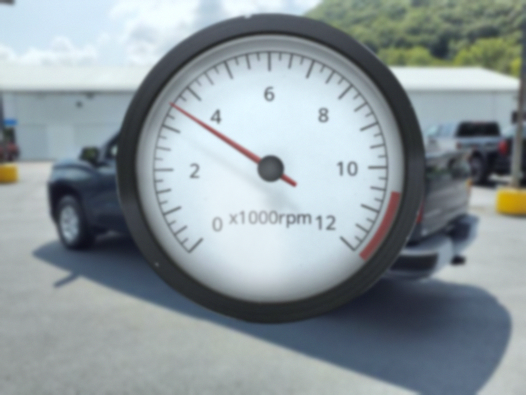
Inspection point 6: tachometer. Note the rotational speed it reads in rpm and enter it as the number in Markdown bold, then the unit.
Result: **3500** rpm
